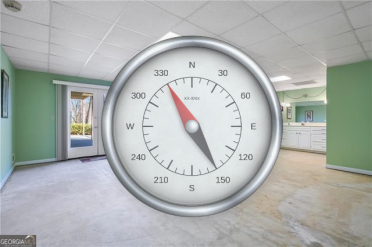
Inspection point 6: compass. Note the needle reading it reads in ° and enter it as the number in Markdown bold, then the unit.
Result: **330** °
